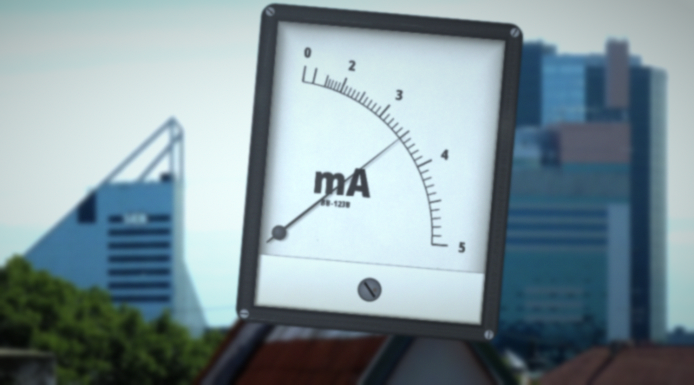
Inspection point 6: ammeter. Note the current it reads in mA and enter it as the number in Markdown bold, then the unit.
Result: **3.5** mA
